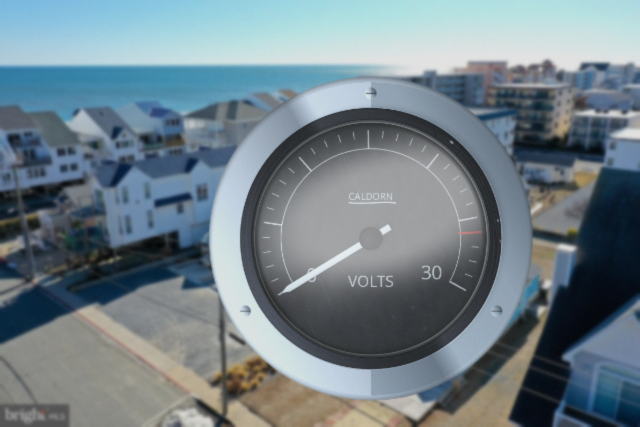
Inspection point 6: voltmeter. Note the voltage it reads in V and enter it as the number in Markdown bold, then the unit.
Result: **0** V
